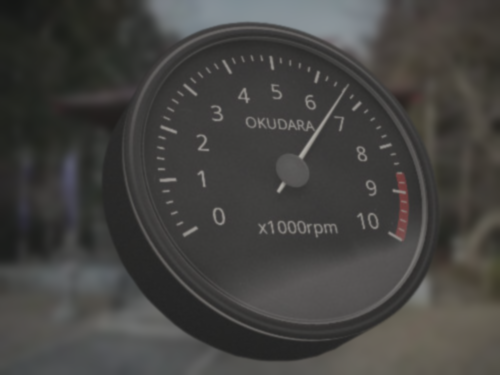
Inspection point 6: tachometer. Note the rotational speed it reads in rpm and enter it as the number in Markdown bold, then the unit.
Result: **6600** rpm
